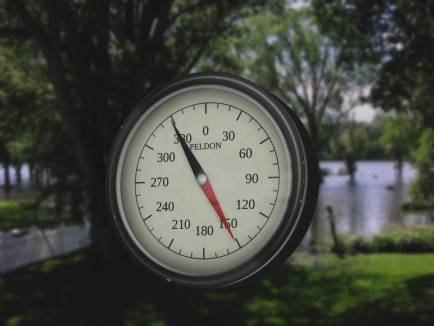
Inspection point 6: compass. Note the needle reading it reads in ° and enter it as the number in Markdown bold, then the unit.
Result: **150** °
